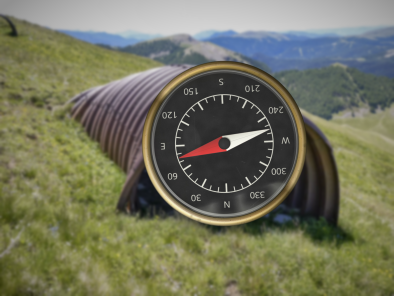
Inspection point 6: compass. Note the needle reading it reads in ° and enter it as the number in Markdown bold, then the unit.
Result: **75** °
